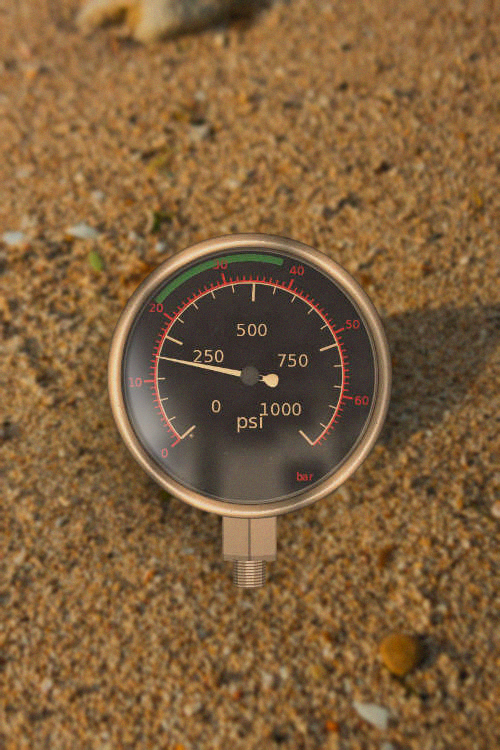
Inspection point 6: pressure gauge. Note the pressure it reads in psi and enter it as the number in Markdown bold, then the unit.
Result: **200** psi
